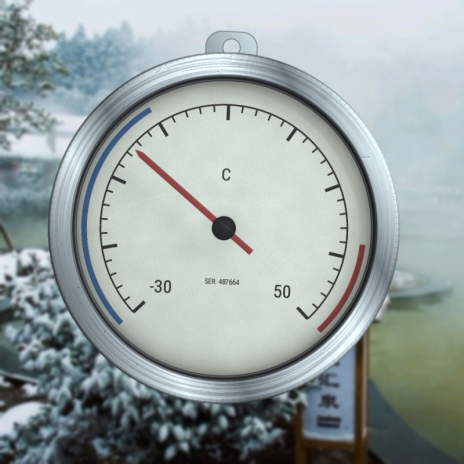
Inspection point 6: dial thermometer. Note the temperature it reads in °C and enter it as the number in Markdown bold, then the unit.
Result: **-5** °C
